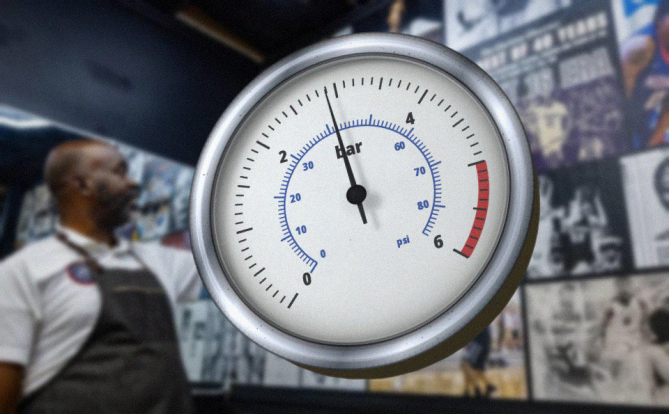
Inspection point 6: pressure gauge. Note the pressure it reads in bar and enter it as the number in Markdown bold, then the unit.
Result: **2.9** bar
